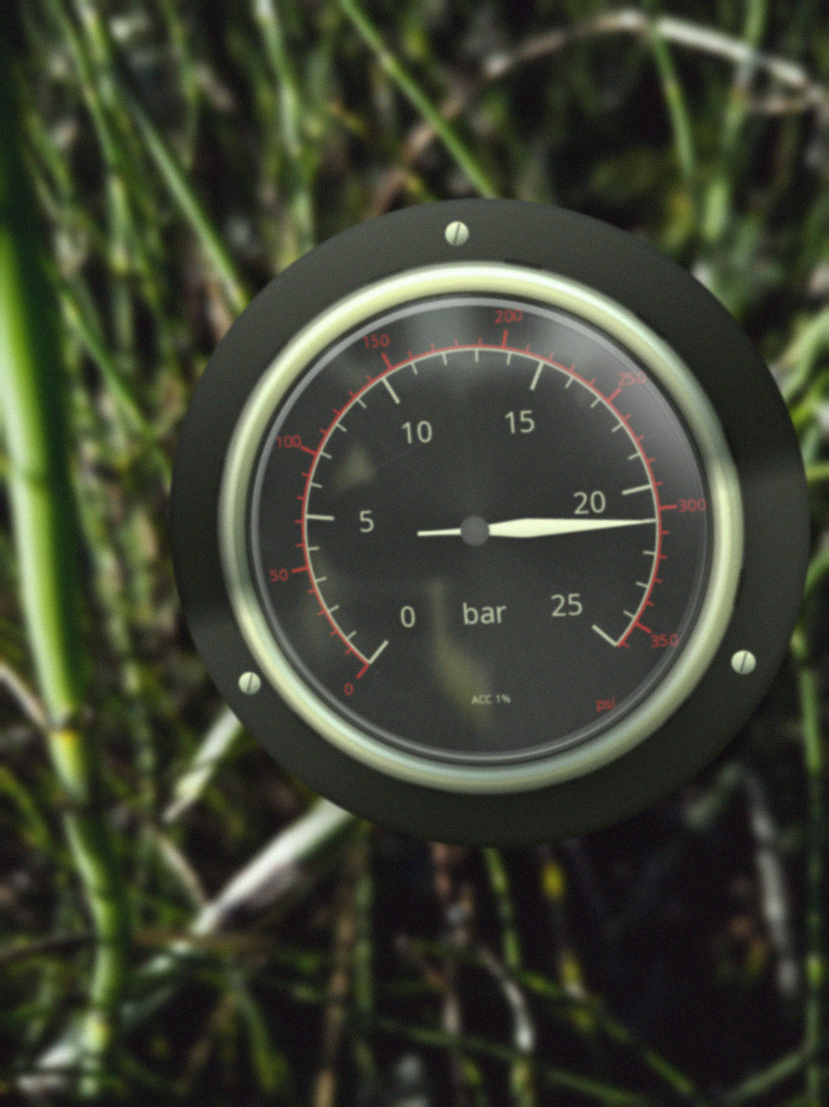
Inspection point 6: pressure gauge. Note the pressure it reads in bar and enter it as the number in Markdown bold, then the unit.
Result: **21** bar
